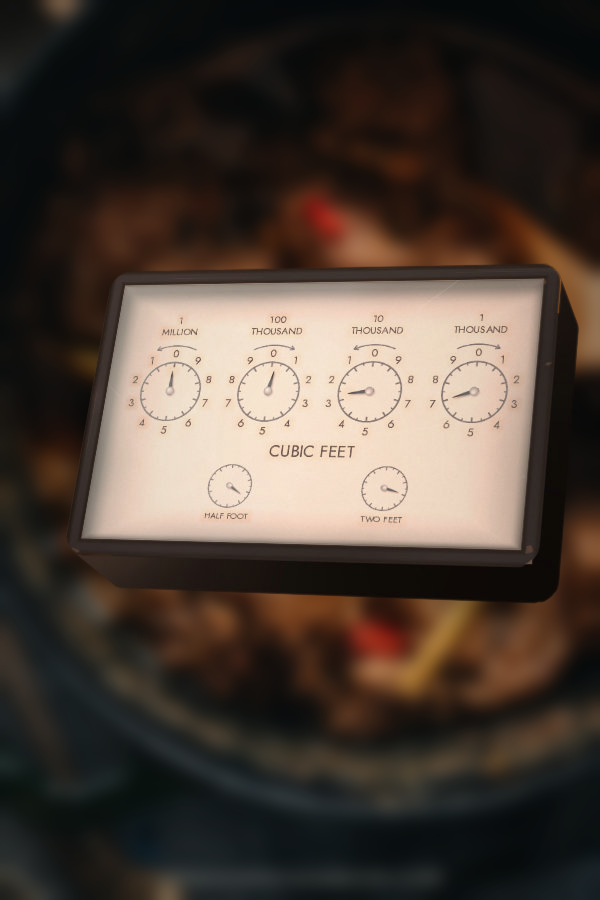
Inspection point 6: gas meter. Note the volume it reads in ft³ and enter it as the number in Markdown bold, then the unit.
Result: **2700** ft³
